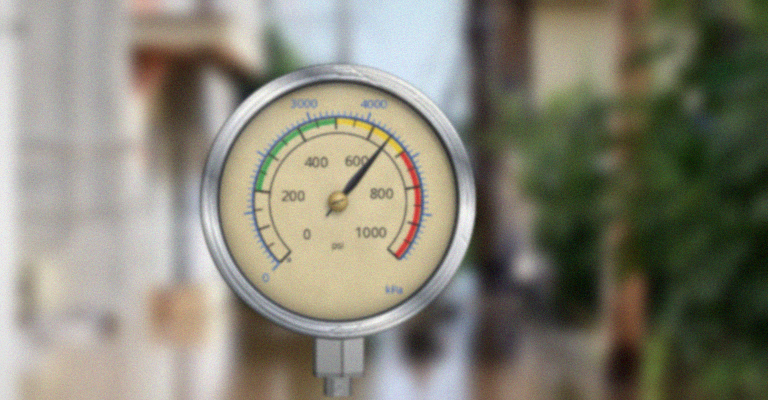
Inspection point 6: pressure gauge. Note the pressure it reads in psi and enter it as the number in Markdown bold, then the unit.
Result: **650** psi
